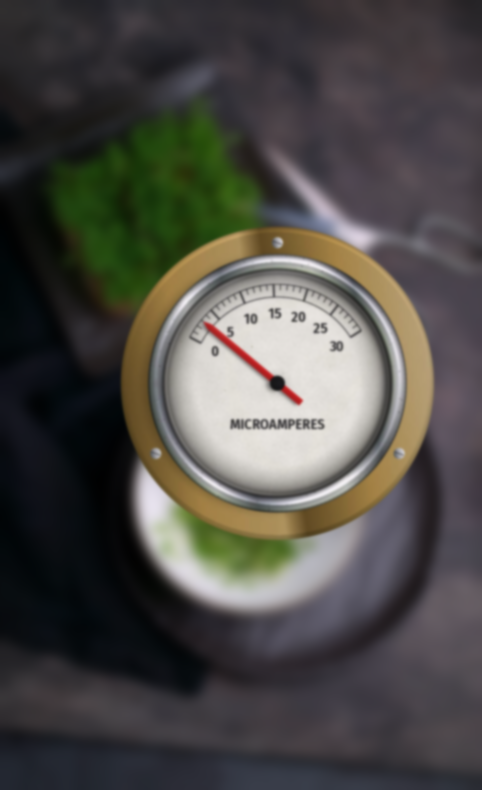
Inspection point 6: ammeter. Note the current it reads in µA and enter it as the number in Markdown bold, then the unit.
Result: **3** µA
